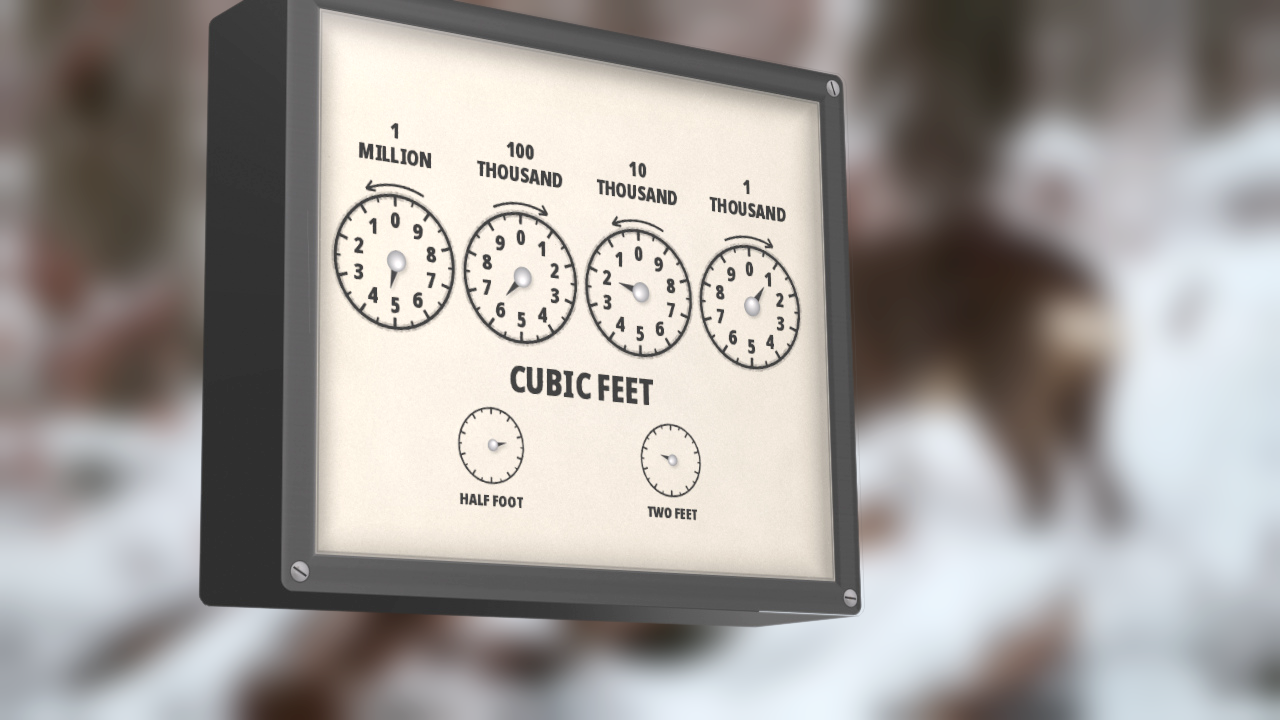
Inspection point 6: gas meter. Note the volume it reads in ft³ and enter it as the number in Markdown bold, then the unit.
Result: **462100** ft³
